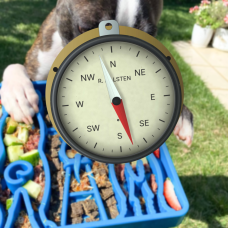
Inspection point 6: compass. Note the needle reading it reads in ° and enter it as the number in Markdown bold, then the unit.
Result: **165** °
